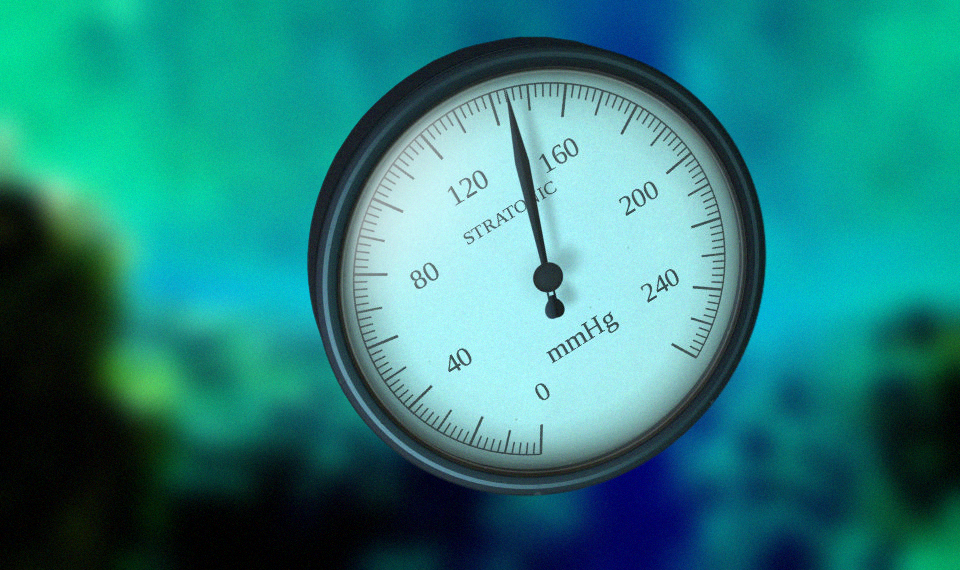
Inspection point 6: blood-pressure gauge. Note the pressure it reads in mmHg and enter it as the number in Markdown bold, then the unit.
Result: **144** mmHg
